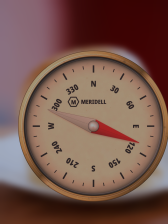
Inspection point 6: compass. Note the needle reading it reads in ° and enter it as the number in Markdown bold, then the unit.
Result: **110** °
